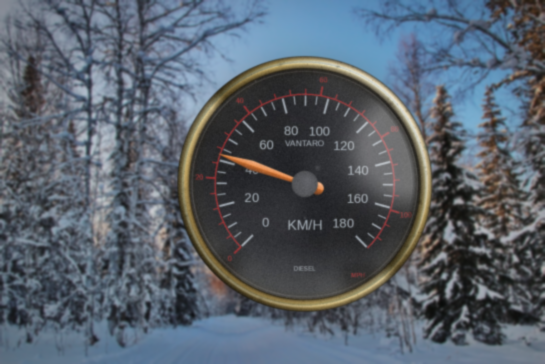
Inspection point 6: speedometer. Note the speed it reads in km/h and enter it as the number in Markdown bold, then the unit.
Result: **42.5** km/h
